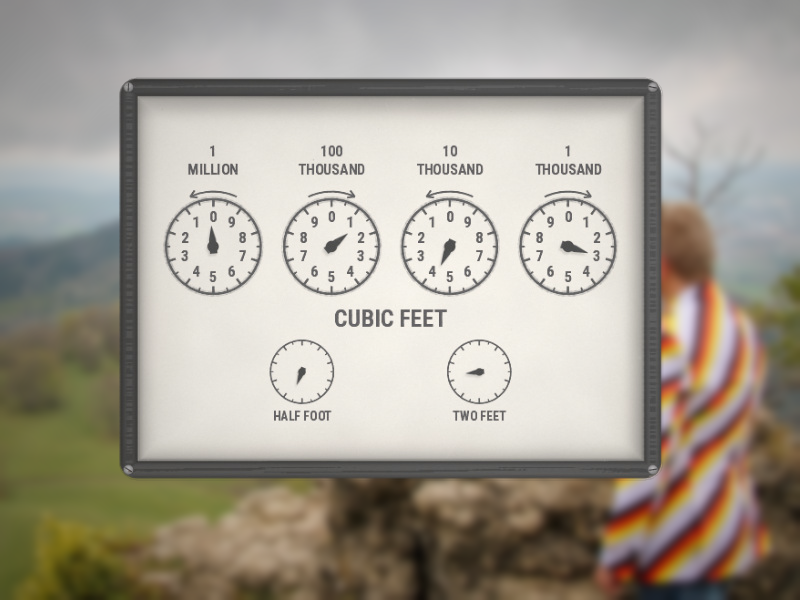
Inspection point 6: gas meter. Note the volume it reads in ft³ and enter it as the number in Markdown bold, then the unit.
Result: **14300** ft³
